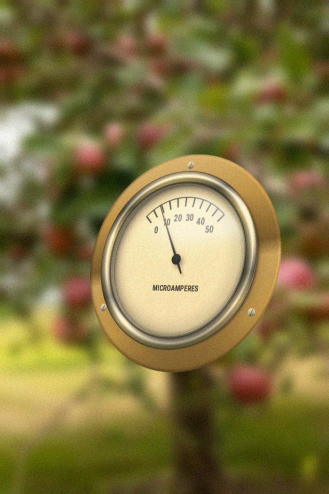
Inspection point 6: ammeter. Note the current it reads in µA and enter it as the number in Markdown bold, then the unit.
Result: **10** µA
